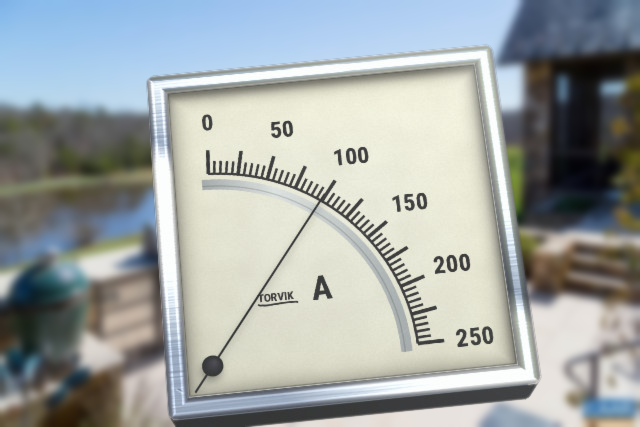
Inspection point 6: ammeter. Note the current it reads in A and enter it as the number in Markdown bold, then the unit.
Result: **100** A
